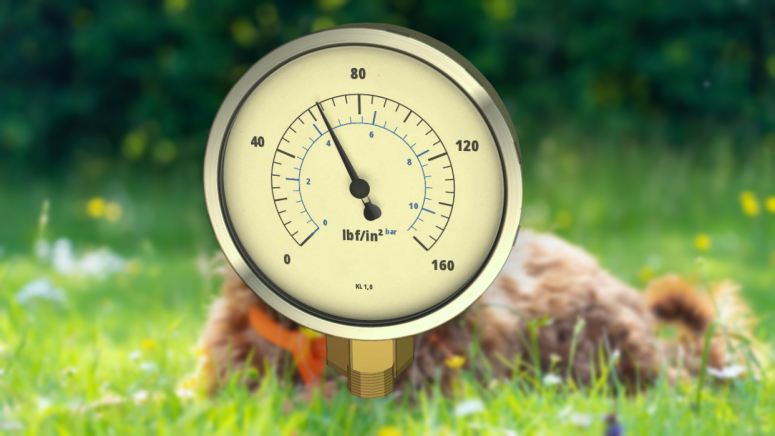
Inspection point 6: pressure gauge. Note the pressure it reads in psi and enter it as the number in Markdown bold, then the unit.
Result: **65** psi
